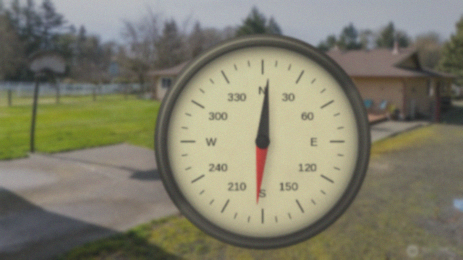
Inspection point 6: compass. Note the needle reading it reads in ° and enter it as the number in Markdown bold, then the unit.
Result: **185** °
